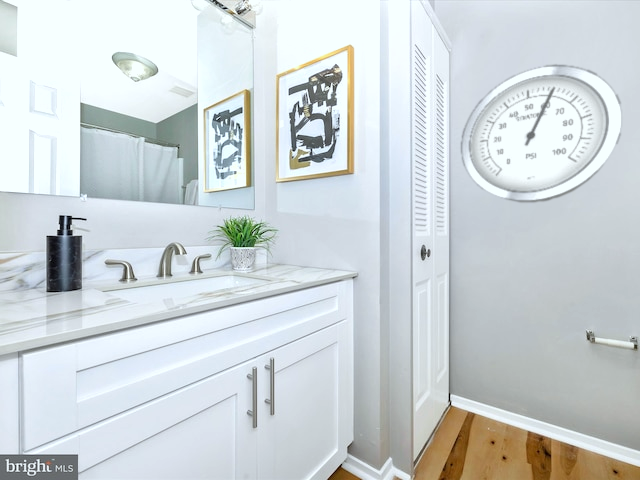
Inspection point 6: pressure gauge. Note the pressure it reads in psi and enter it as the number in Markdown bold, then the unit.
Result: **60** psi
